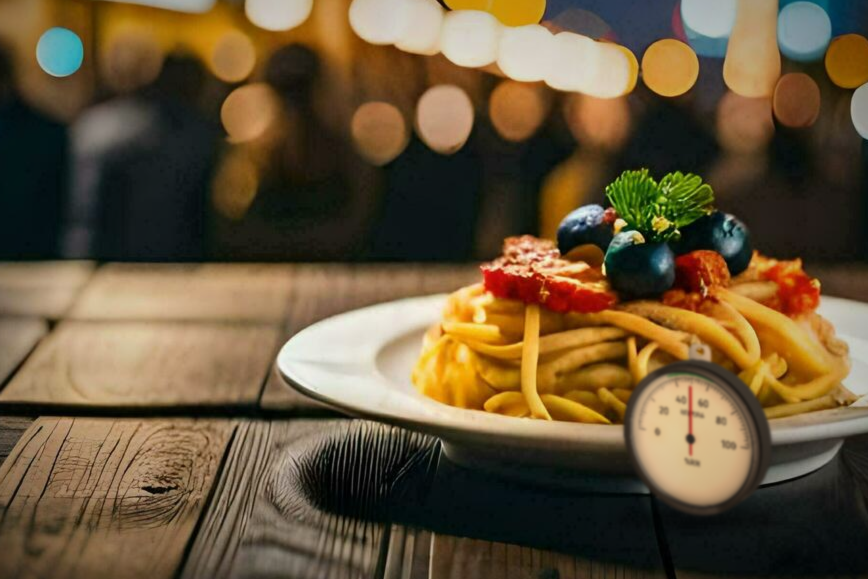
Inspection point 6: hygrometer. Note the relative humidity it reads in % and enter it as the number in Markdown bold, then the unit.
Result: **50** %
